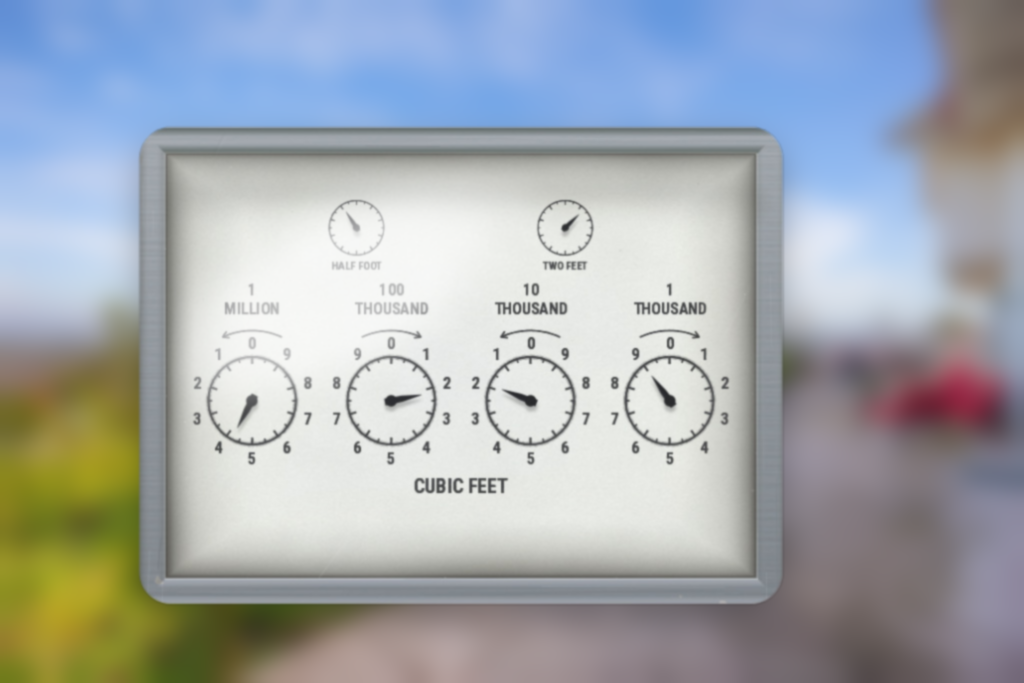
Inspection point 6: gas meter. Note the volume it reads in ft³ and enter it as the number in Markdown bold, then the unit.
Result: **421900** ft³
